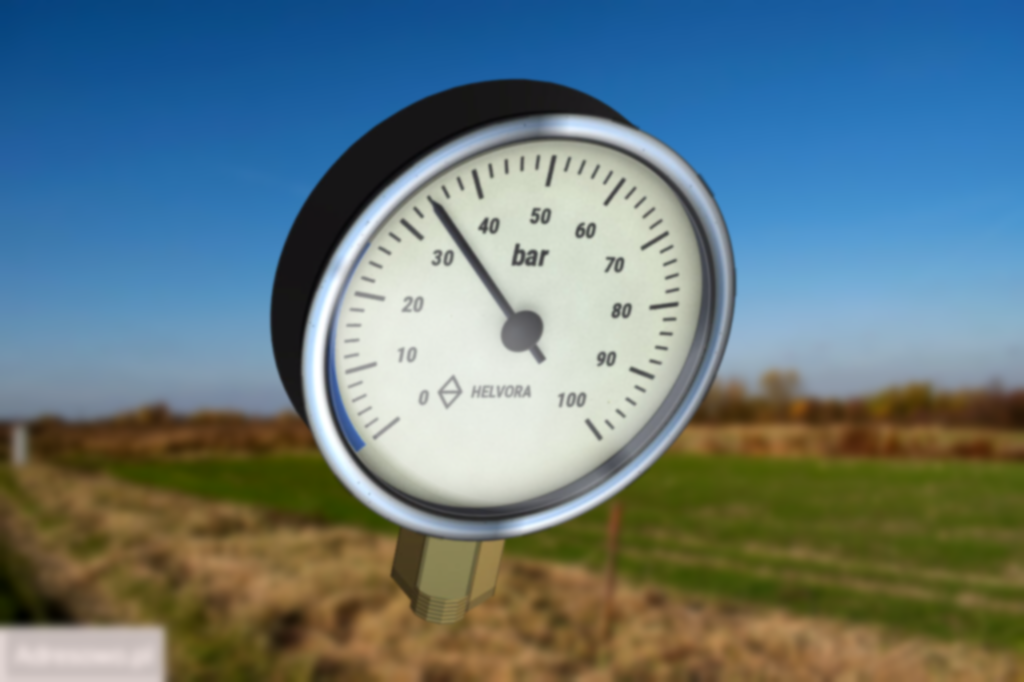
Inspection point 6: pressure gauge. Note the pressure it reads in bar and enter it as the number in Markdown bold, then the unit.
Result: **34** bar
